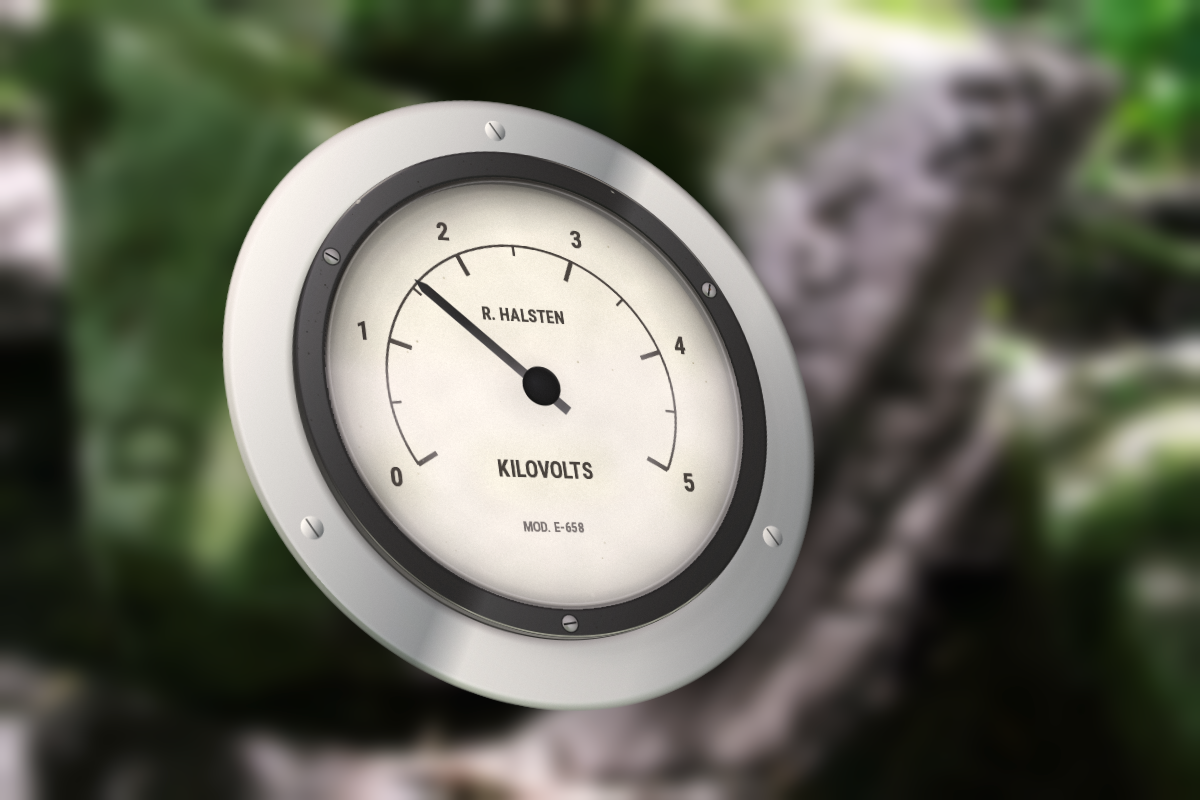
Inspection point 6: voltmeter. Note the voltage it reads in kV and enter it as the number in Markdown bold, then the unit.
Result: **1.5** kV
